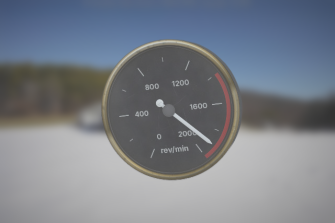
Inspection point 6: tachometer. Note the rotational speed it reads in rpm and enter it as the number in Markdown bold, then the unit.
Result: **1900** rpm
